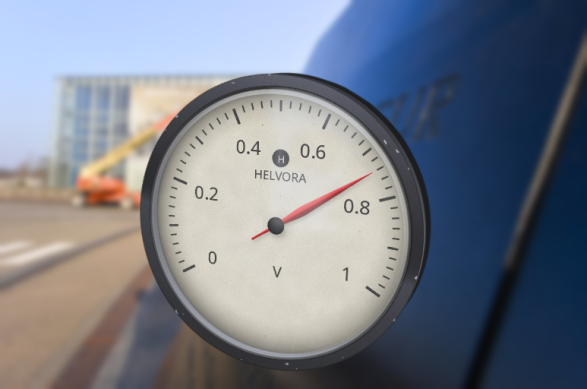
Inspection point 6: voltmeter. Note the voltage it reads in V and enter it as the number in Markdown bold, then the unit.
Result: **0.74** V
